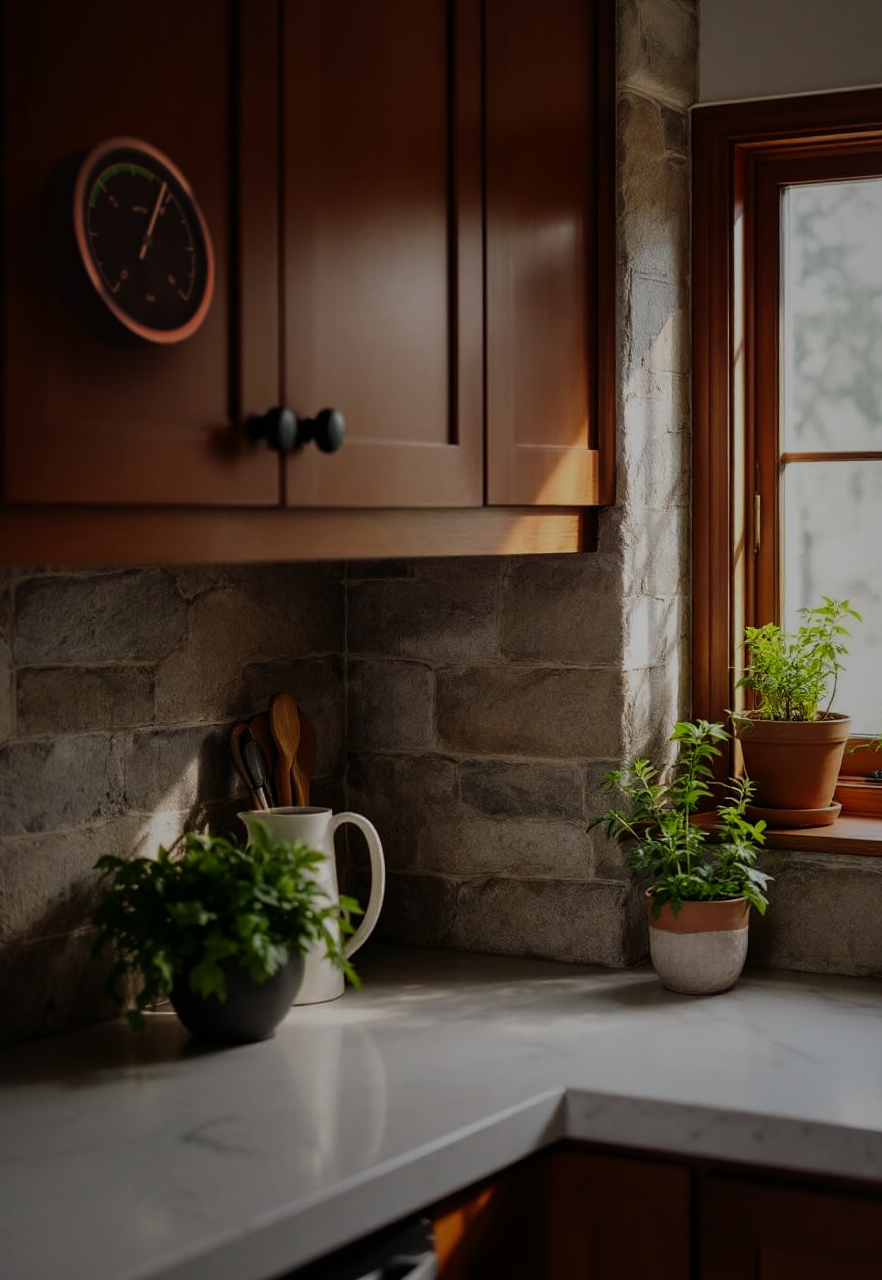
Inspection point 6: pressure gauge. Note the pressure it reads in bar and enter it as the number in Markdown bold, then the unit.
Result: **3.75** bar
